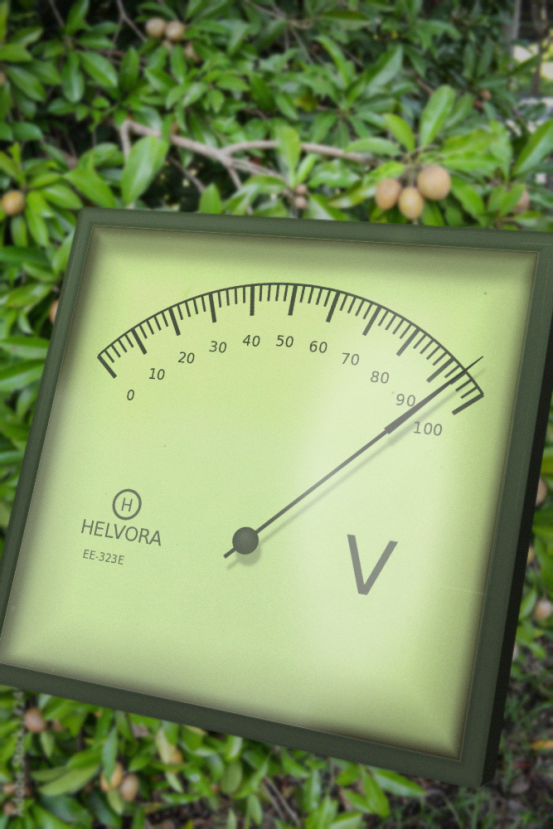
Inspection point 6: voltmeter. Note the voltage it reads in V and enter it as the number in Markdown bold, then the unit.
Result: **94** V
